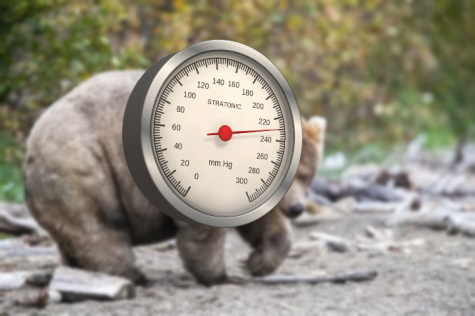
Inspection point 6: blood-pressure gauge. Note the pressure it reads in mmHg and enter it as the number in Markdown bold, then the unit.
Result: **230** mmHg
